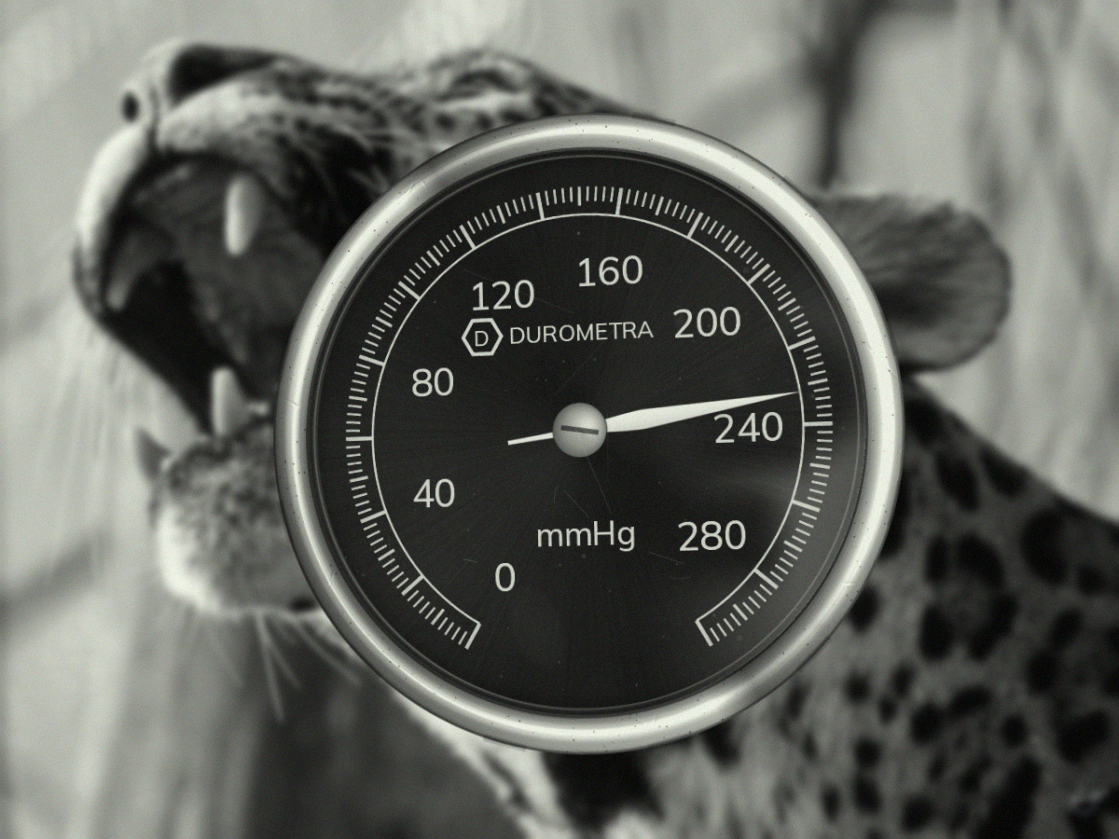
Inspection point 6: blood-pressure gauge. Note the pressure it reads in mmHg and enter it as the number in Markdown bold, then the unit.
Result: **232** mmHg
